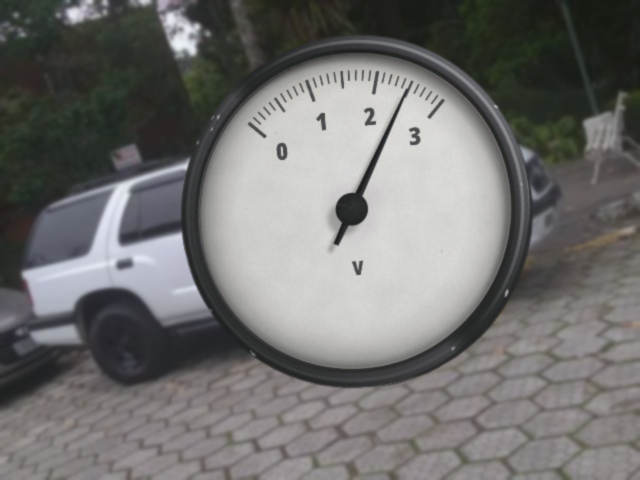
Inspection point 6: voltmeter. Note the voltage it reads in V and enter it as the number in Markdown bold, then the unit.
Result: **2.5** V
